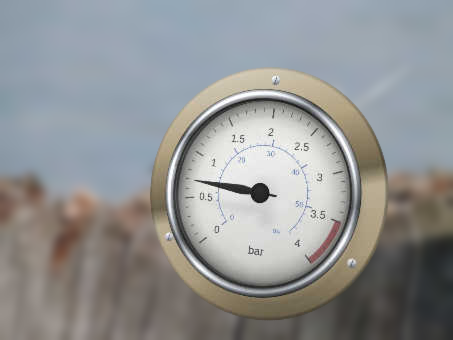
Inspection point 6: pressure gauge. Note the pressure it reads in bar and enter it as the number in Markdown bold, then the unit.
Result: **0.7** bar
